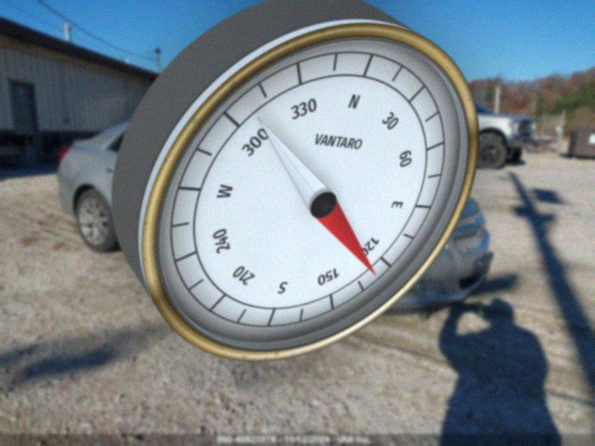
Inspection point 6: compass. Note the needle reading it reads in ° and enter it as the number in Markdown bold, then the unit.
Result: **127.5** °
